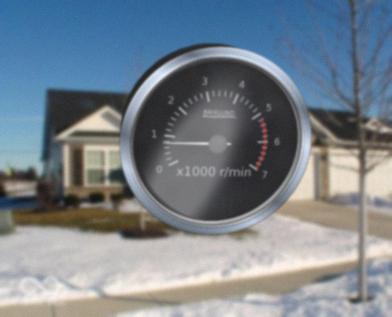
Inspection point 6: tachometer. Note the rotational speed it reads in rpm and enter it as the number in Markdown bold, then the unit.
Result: **800** rpm
